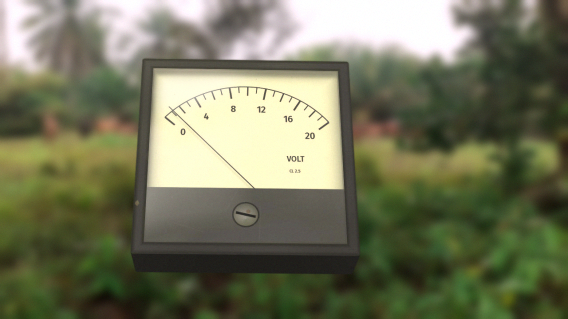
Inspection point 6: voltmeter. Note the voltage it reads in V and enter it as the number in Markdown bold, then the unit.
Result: **1** V
